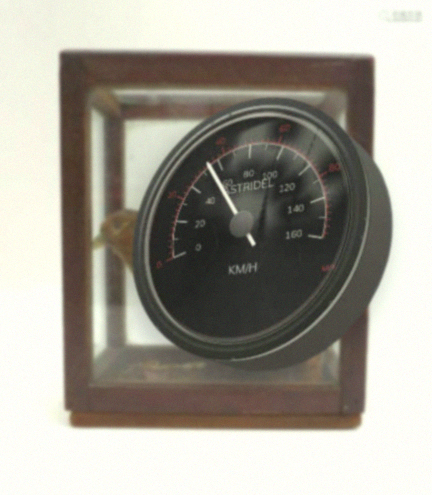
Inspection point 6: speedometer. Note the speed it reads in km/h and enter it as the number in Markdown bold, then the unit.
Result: **55** km/h
